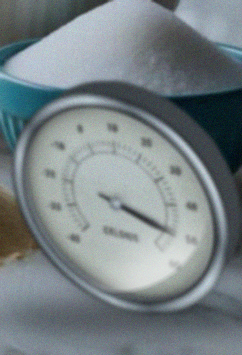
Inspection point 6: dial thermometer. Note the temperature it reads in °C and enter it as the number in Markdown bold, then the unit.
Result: **50** °C
